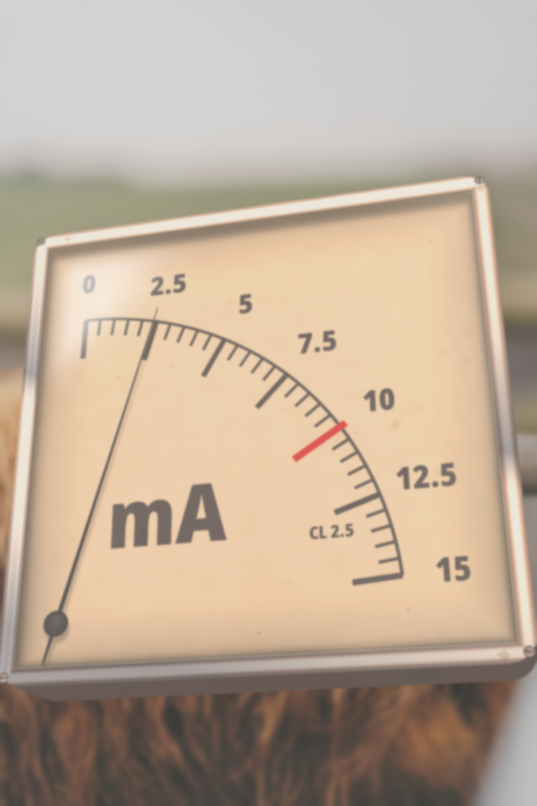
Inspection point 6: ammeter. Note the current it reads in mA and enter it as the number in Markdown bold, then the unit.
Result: **2.5** mA
